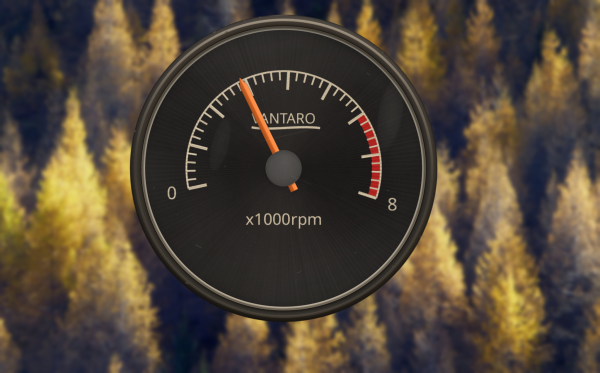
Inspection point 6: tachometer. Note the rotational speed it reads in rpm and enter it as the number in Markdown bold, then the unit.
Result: **2900** rpm
